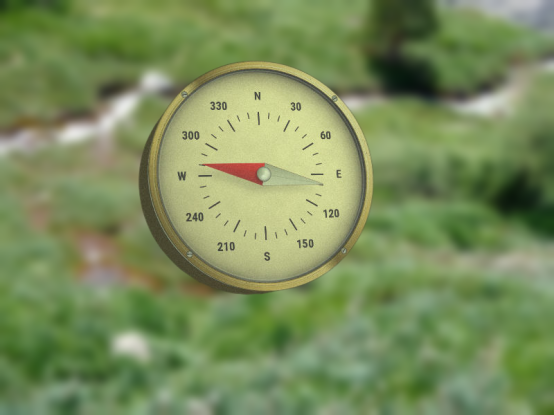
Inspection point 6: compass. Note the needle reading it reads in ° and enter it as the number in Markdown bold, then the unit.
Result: **280** °
